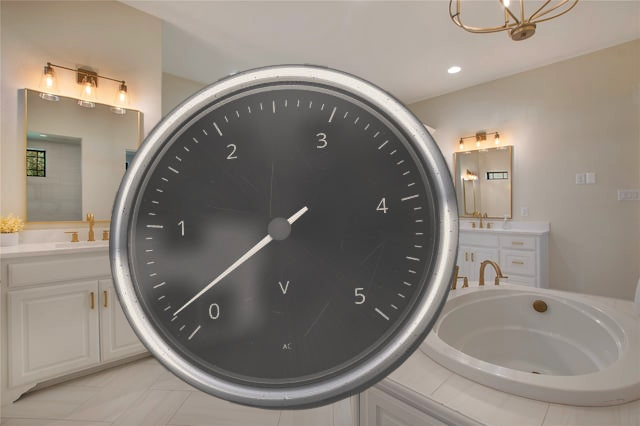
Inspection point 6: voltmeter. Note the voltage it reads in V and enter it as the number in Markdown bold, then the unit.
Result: **0.2** V
